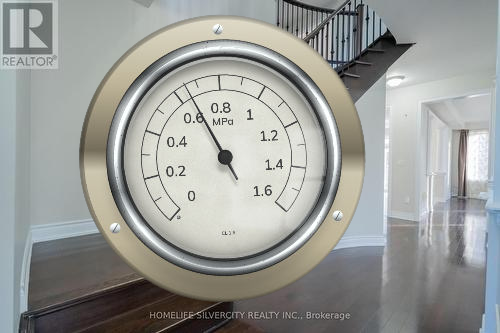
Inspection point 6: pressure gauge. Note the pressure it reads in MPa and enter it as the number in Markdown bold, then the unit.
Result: **0.65** MPa
